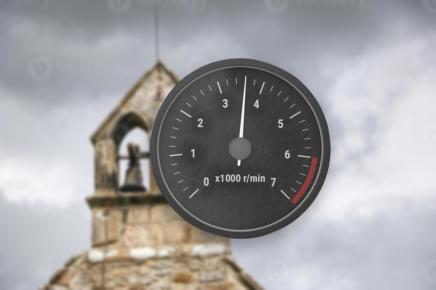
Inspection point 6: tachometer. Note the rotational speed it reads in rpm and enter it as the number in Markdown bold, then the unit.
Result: **3600** rpm
